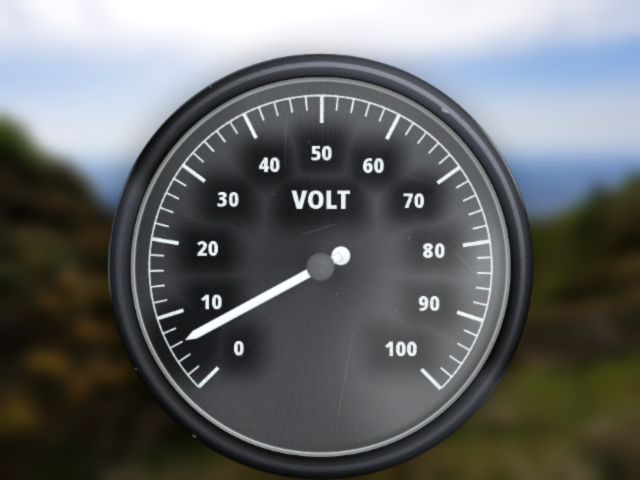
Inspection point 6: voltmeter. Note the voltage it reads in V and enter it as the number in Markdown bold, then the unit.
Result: **6** V
